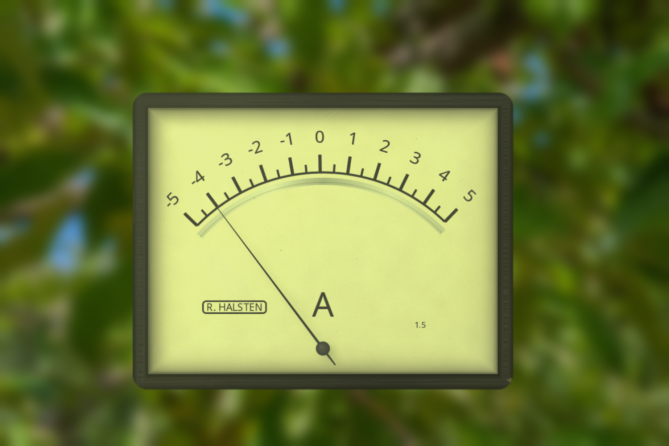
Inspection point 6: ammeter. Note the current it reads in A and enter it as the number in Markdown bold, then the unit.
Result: **-4** A
